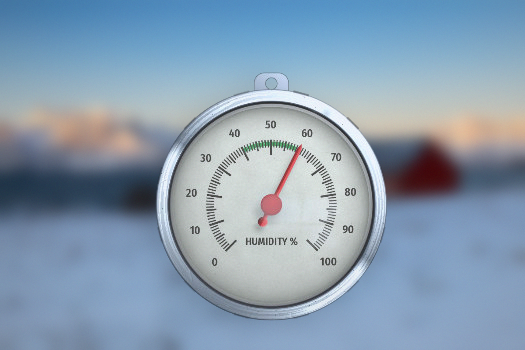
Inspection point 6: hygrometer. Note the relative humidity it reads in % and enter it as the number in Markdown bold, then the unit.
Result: **60** %
